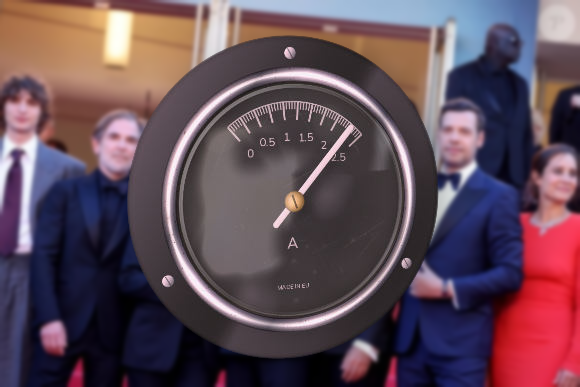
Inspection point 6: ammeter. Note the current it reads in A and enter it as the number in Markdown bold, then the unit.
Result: **2.25** A
